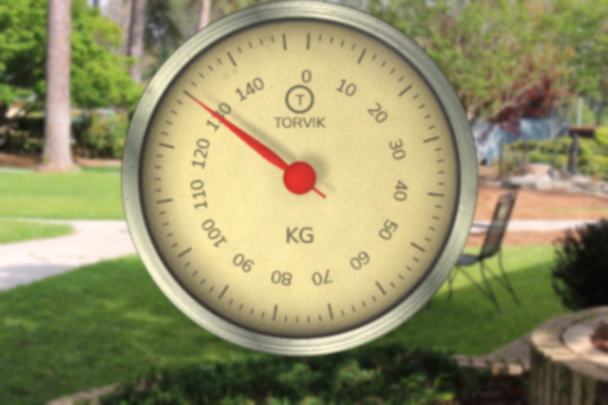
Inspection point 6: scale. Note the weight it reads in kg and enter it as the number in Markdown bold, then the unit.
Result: **130** kg
